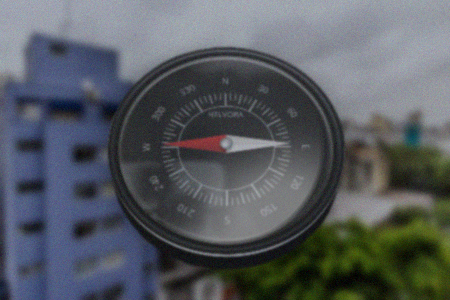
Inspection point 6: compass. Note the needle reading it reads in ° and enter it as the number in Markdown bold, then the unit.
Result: **270** °
